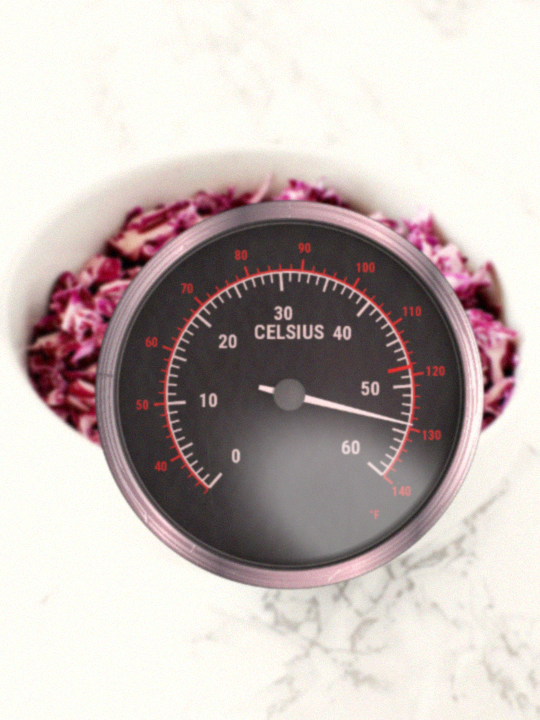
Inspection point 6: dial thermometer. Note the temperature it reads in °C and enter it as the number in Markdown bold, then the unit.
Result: **54** °C
